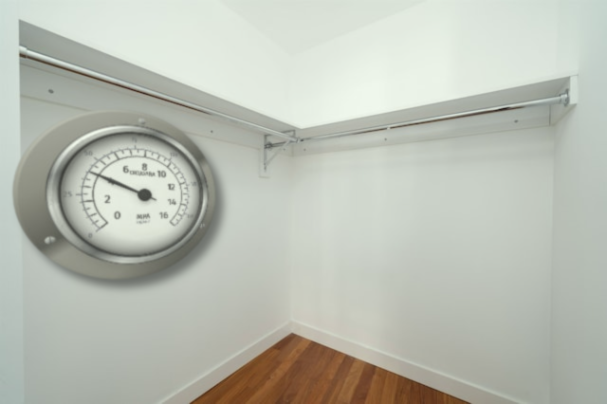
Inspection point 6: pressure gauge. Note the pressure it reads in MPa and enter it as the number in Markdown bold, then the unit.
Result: **4** MPa
